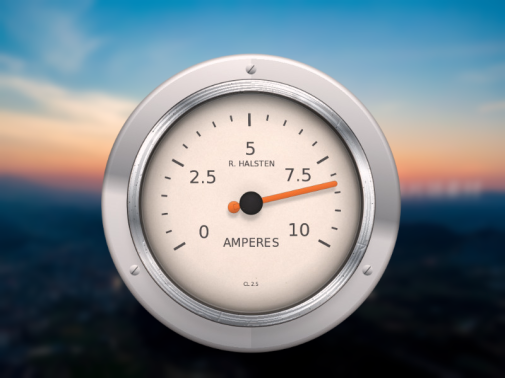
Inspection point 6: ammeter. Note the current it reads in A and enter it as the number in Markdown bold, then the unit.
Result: **8.25** A
